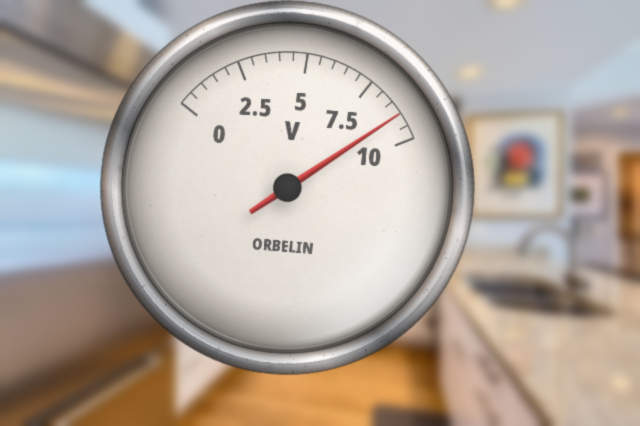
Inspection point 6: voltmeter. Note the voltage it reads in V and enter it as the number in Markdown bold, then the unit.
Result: **9** V
